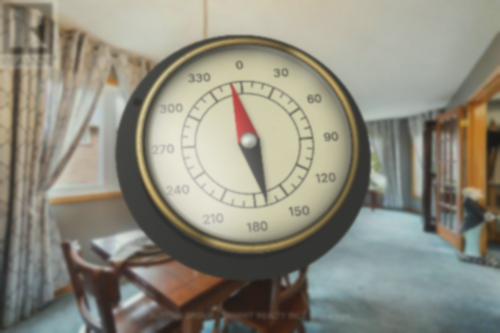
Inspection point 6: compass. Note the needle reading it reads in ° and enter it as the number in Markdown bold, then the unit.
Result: **350** °
